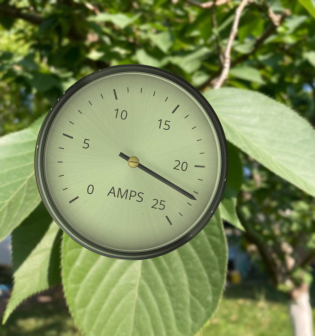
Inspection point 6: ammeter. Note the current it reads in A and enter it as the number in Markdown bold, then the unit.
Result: **22.5** A
